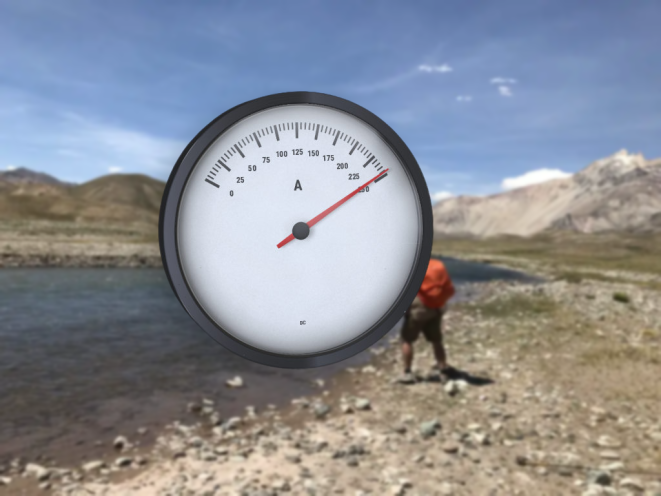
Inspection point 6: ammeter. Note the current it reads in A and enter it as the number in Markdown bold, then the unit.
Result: **245** A
